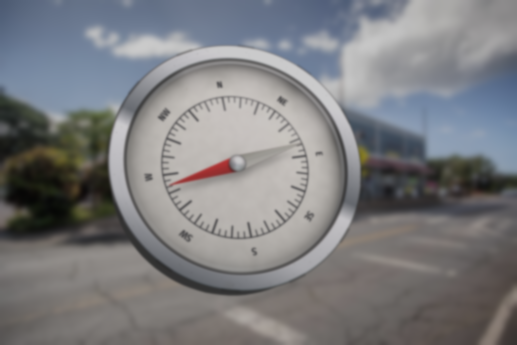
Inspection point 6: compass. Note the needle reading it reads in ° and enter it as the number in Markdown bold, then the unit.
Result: **260** °
